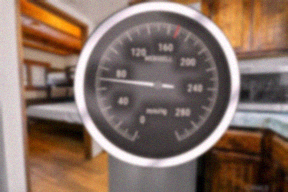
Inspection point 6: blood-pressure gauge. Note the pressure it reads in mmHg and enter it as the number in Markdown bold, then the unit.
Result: **70** mmHg
